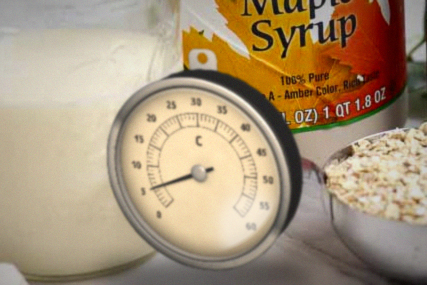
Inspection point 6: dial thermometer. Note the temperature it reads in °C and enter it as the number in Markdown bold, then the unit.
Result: **5** °C
